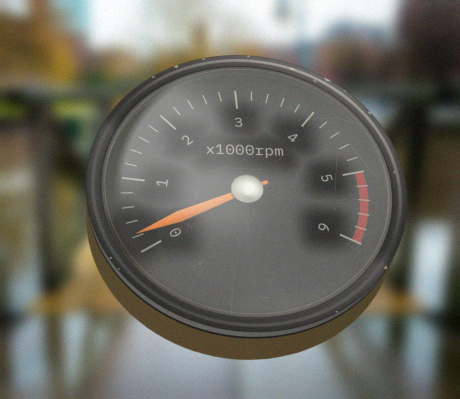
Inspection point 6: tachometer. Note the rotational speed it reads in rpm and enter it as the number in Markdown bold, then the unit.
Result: **200** rpm
